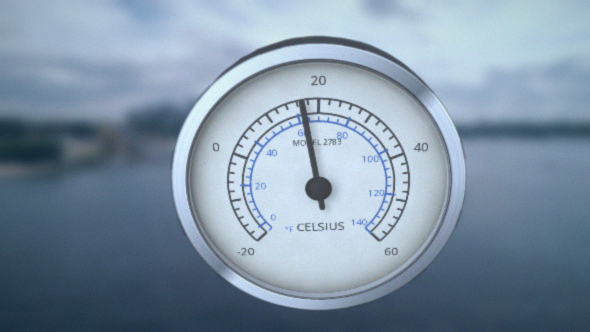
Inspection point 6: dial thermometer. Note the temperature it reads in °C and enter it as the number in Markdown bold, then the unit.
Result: **17** °C
